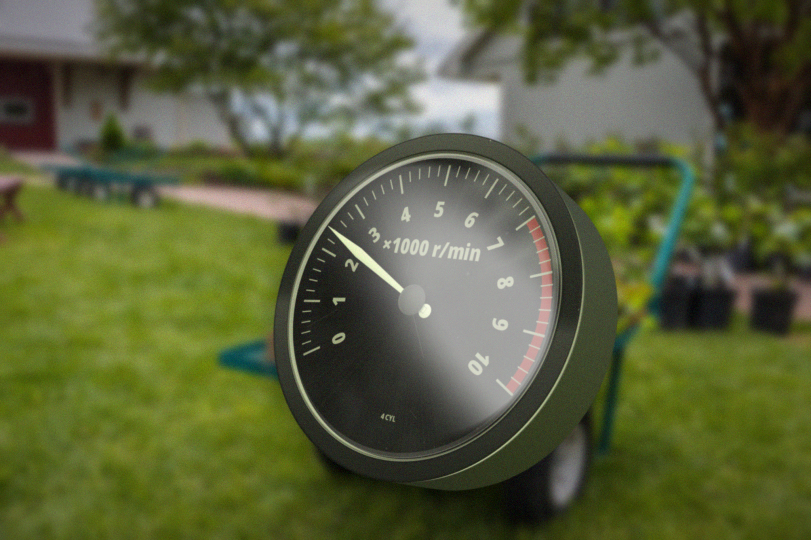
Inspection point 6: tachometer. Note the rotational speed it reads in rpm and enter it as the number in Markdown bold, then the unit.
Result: **2400** rpm
